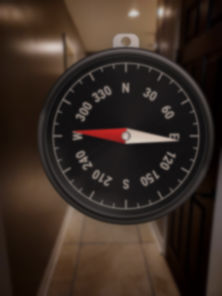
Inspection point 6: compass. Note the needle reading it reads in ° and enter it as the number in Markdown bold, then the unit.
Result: **275** °
